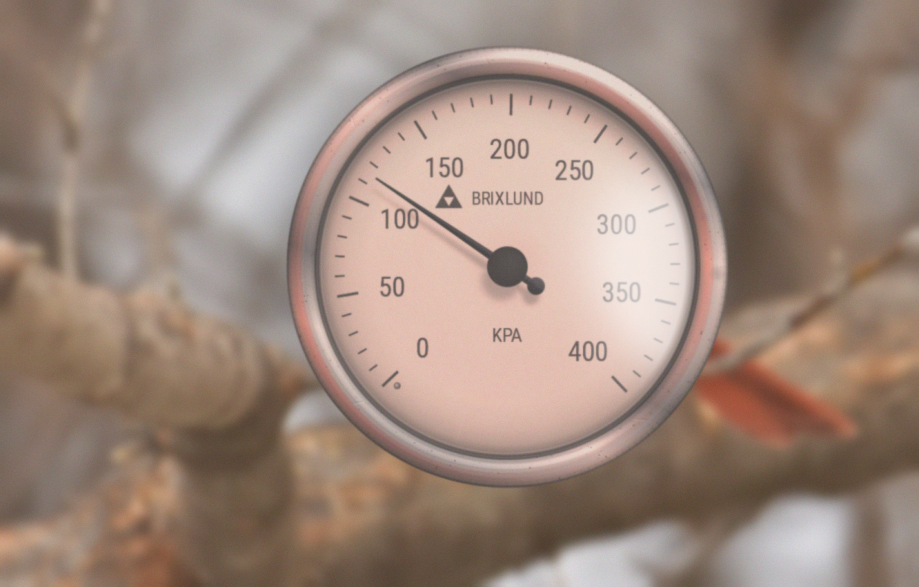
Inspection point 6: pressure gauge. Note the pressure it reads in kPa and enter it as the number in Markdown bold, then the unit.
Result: **115** kPa
